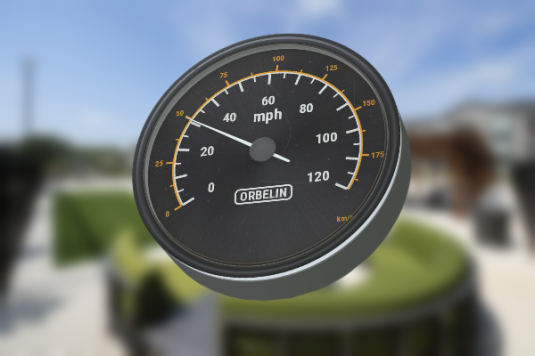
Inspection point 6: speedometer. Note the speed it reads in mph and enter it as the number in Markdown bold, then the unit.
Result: **30** mph
